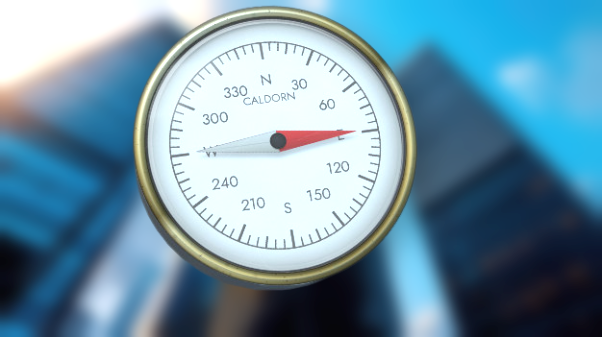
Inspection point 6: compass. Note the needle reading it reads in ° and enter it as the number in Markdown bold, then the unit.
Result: **90** °
